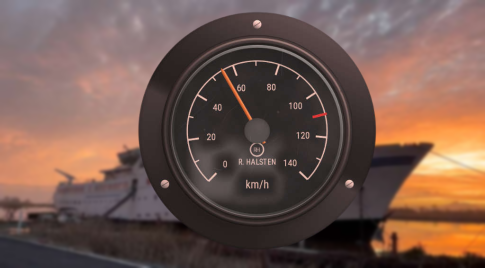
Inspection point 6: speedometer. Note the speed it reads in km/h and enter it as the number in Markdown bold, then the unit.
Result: **55** km/h
